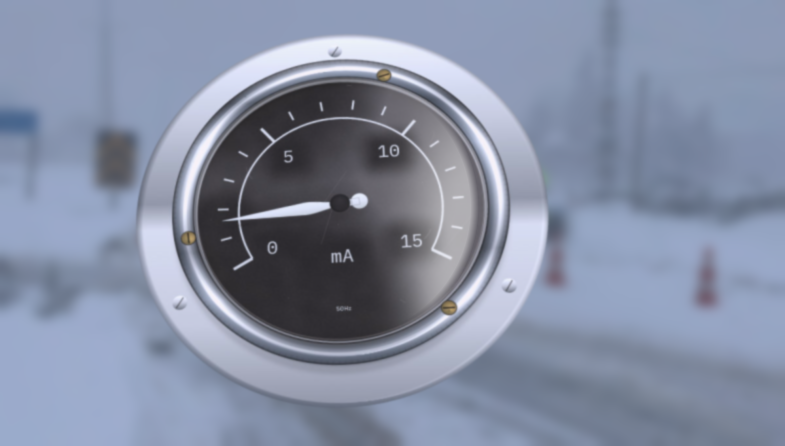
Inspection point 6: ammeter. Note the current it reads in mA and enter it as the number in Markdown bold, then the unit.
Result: **1.5** mA
